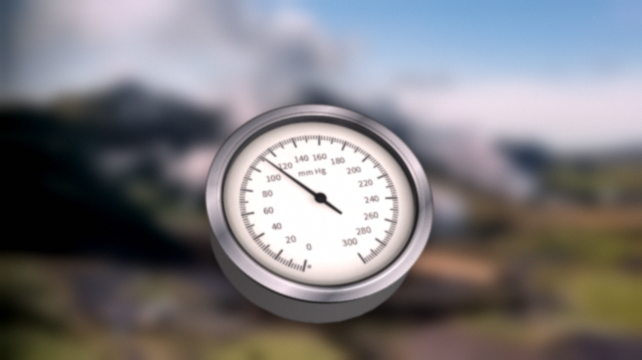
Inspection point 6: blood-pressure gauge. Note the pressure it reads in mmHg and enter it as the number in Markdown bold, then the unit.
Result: **110** mmHg
